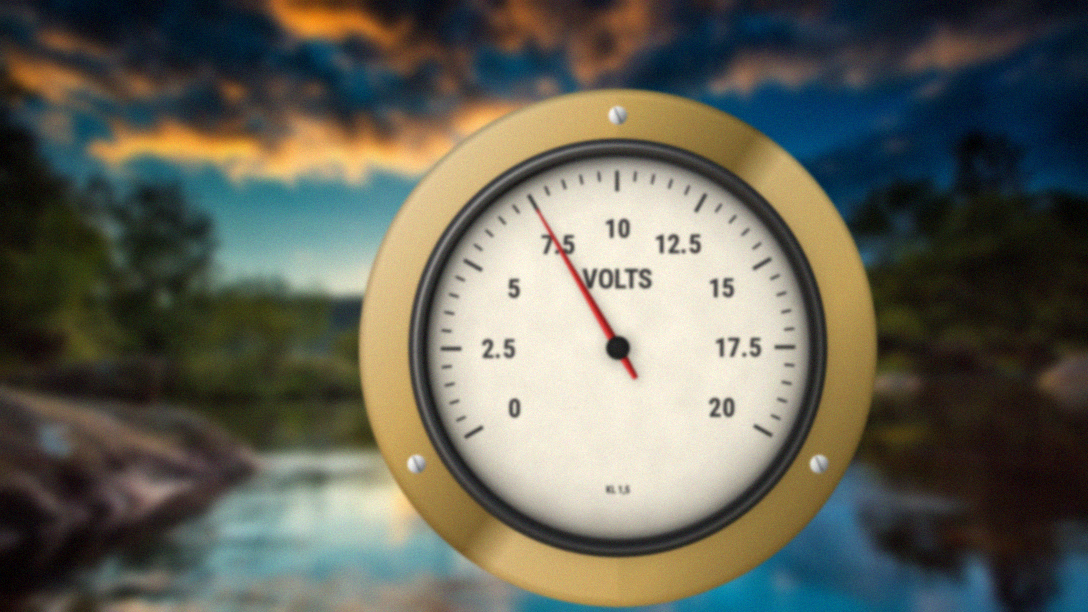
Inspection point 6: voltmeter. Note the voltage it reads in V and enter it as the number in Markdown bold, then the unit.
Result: **7.5** V
